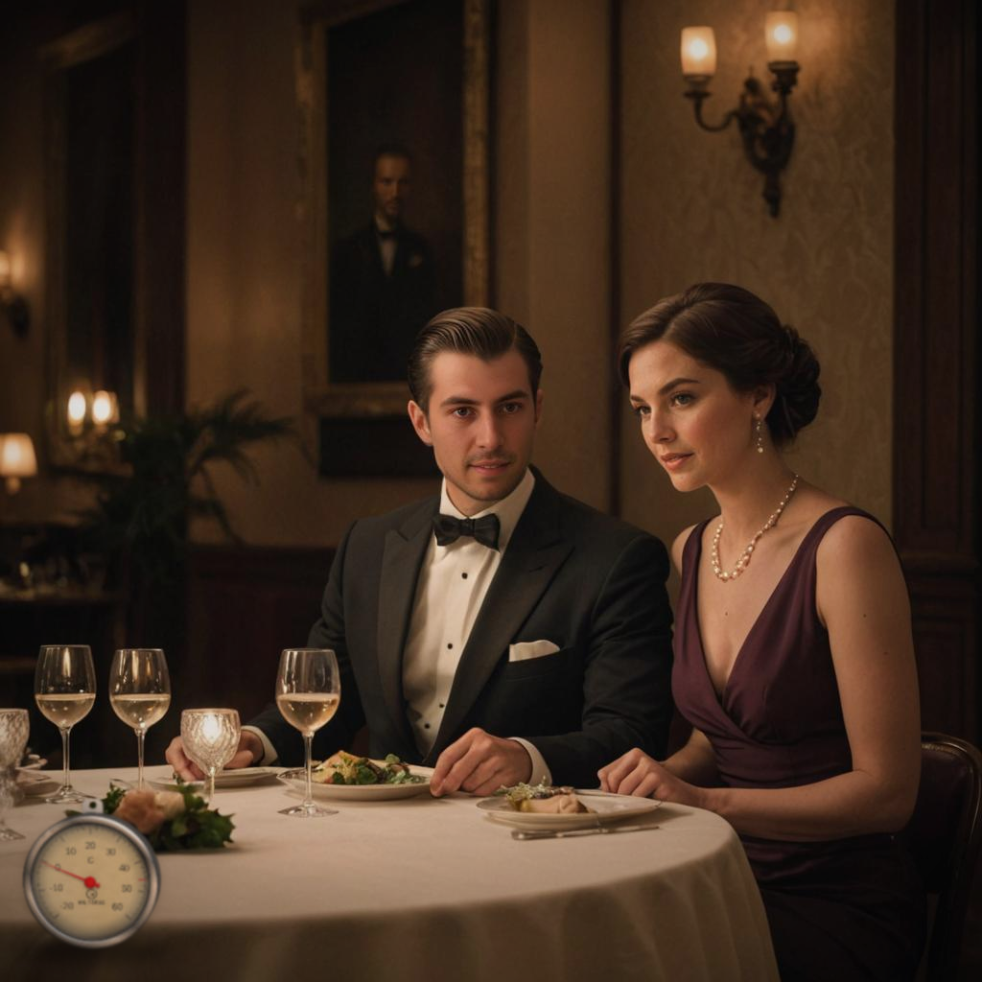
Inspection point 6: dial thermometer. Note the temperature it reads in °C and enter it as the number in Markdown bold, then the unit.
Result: **0** °C
